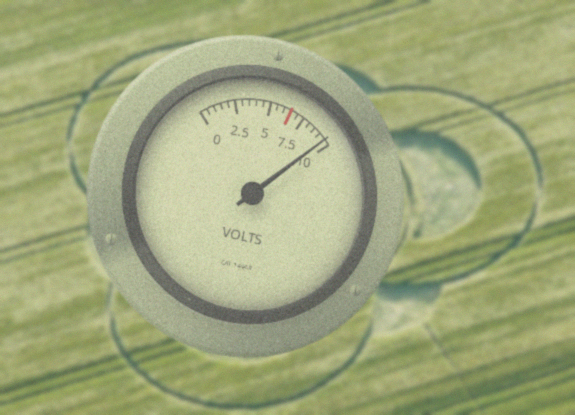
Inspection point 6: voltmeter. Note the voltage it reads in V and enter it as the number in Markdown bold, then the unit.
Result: **9.5** V
